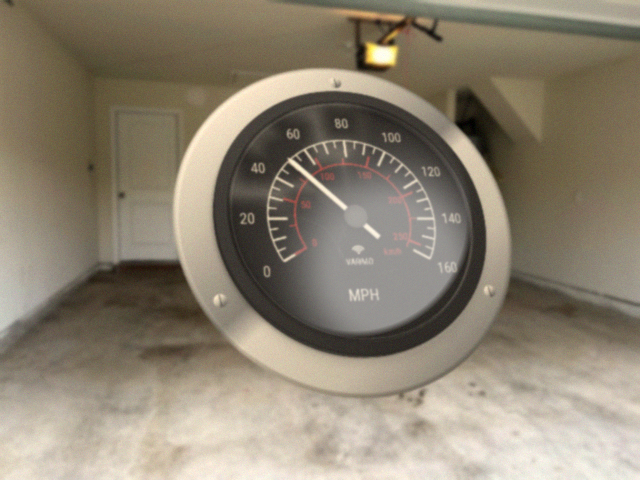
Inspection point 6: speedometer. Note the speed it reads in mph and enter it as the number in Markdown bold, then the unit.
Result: **50** mph
